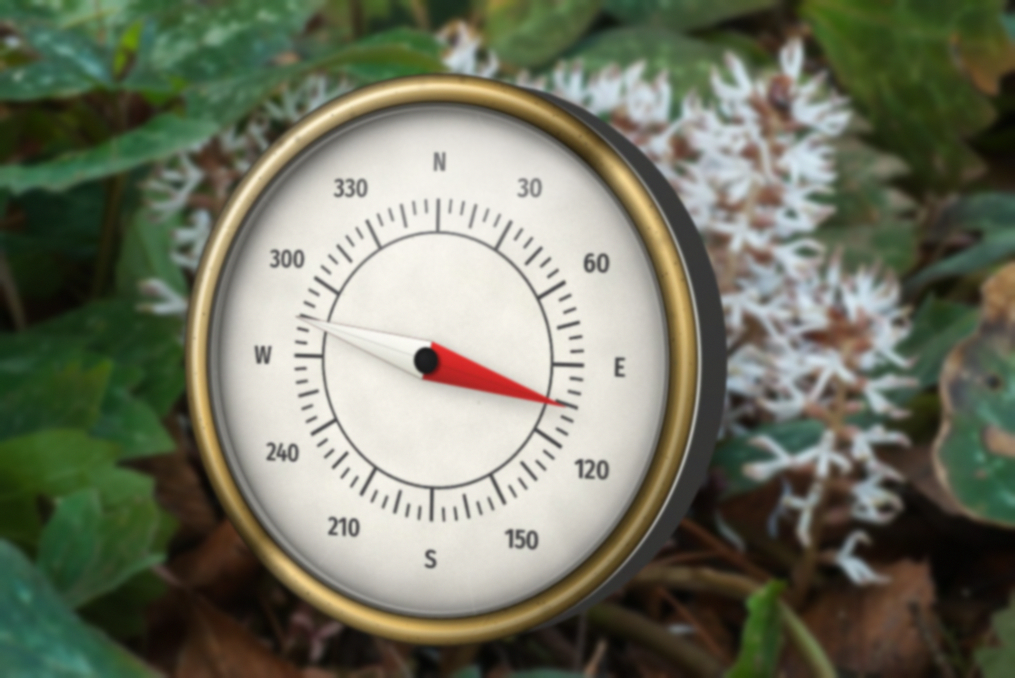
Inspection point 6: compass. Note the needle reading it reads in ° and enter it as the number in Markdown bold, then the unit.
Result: **105** °
